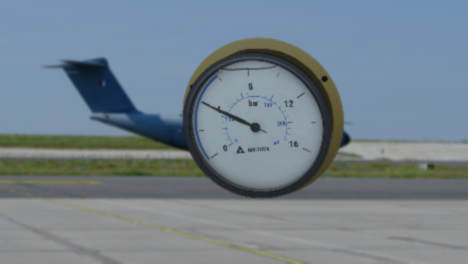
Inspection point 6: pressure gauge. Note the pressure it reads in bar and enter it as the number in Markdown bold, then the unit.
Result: **4** bar
